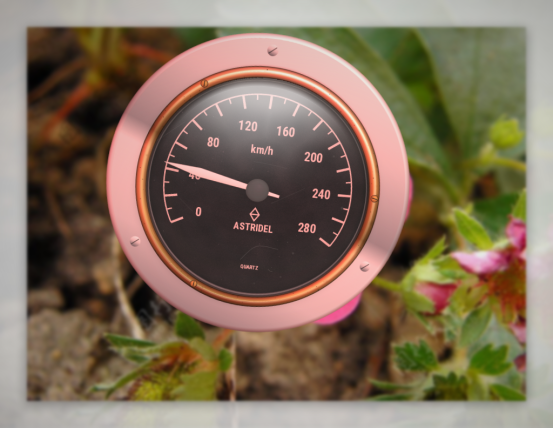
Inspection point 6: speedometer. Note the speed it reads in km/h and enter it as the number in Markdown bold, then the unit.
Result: **45** km/h
